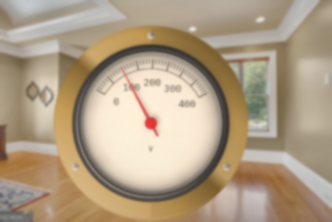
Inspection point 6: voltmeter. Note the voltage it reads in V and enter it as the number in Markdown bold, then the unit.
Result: **100** V
